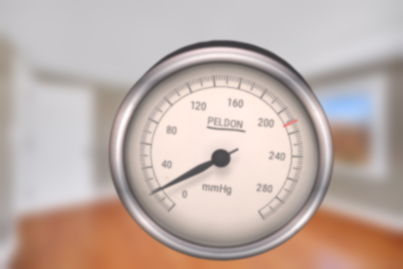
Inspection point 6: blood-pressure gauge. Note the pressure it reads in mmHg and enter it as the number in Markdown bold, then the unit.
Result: **20** mmHg
